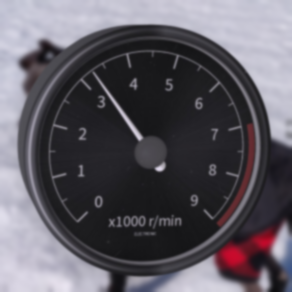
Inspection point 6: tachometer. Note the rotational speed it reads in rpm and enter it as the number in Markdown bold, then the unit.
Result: **3250** rpm
